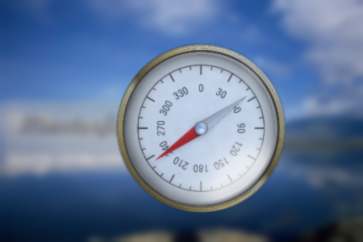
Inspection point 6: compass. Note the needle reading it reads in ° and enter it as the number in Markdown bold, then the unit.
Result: **235** °
